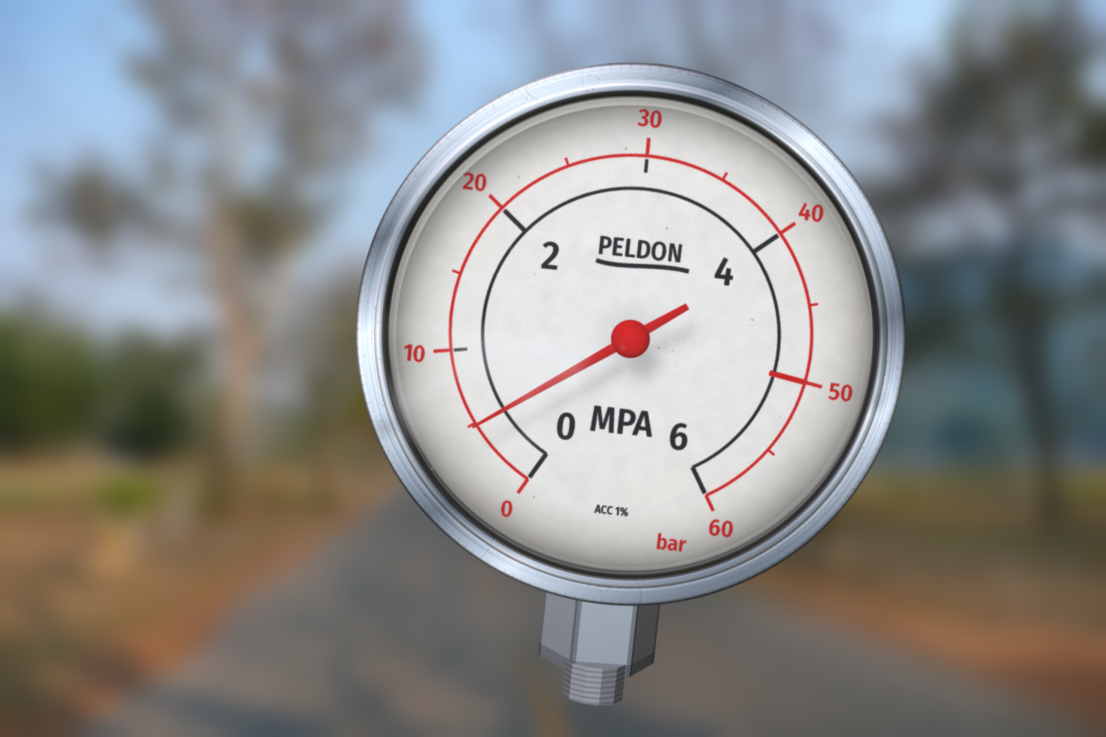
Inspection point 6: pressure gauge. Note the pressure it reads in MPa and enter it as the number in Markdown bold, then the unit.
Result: **0.5** MPa
